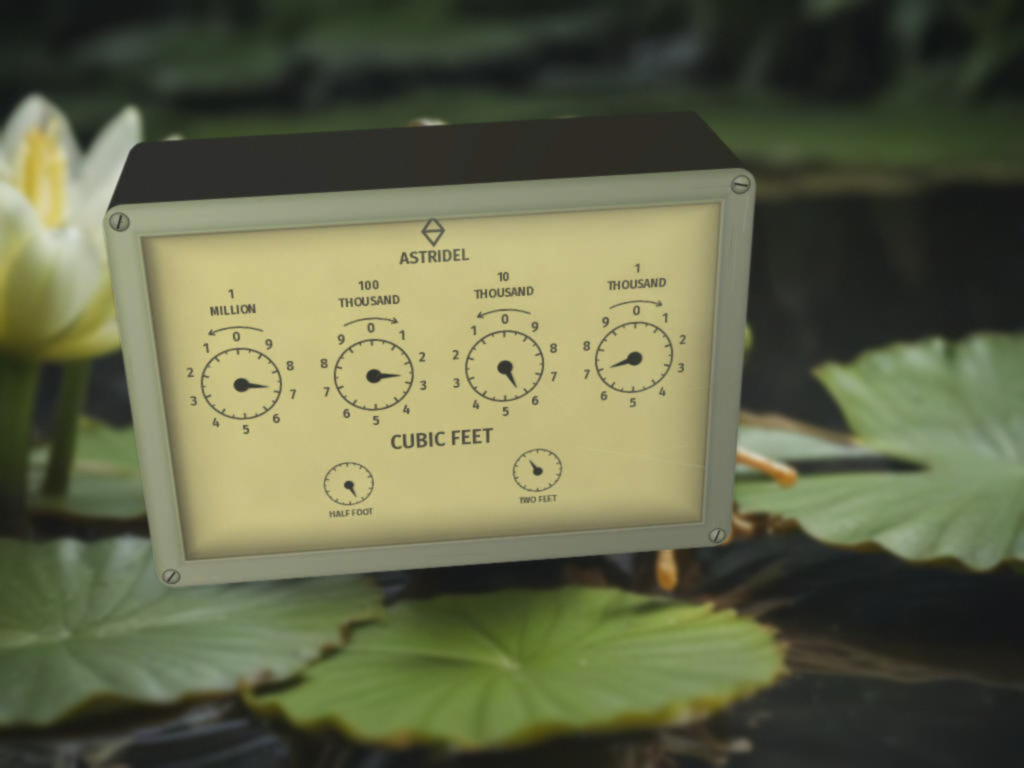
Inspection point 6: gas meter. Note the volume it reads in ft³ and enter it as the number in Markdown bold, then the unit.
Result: **725700** ft³
